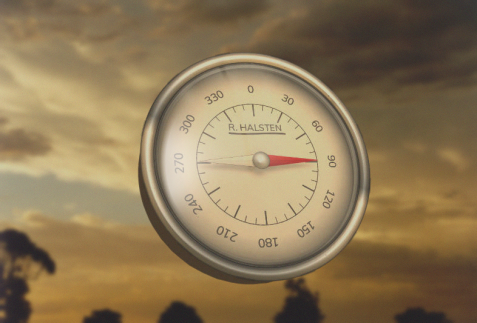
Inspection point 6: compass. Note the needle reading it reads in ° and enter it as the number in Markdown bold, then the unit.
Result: **90** °
